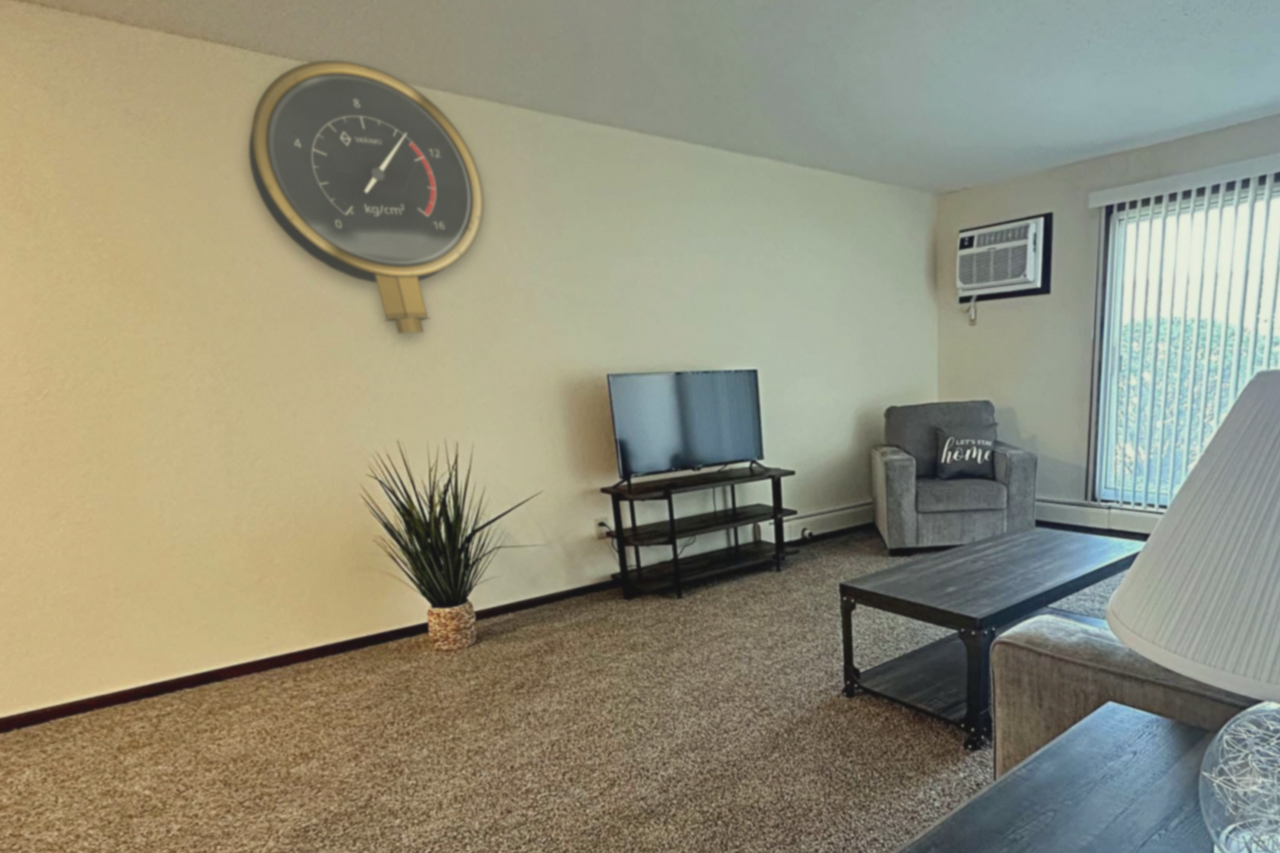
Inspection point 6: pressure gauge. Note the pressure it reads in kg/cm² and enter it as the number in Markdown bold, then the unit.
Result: **10.5** kg/cm²
